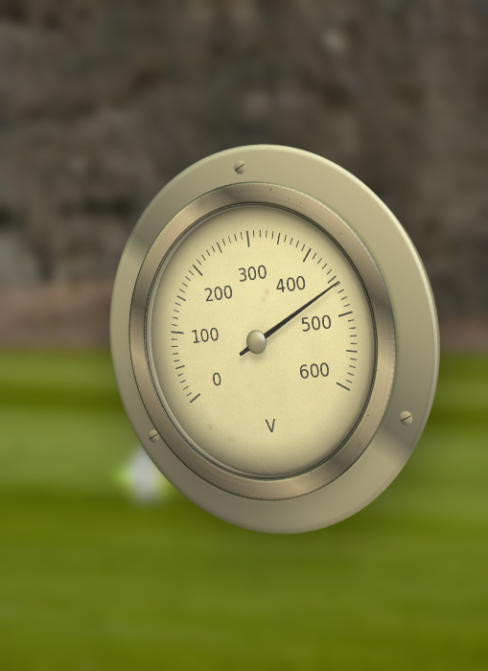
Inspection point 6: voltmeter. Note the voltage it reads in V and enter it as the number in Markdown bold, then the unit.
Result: **460** V
